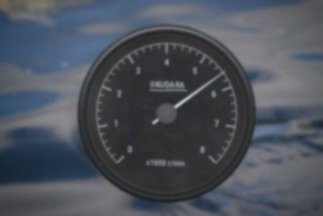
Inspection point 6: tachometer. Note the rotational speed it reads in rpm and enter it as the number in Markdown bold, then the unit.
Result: **5600** rpm
